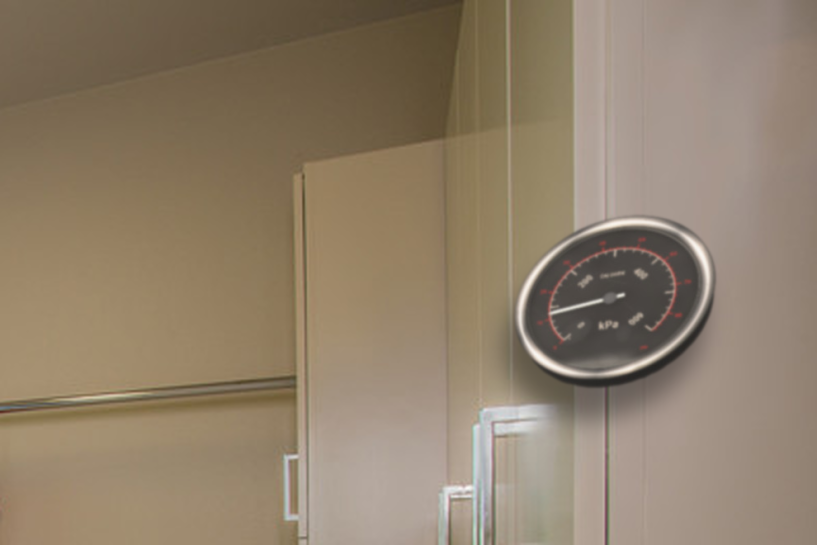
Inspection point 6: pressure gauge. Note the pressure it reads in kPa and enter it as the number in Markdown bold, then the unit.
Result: **80** kPa
